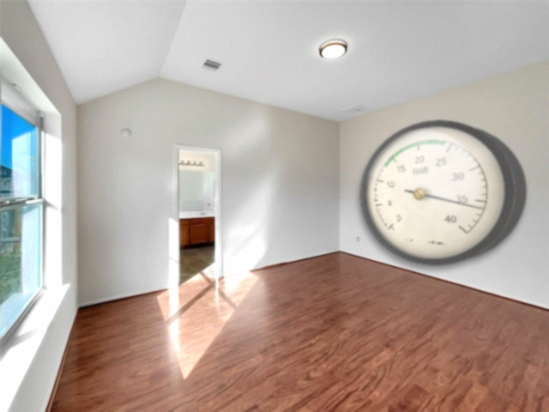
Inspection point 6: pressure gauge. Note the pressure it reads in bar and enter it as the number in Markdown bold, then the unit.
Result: **36** bar
